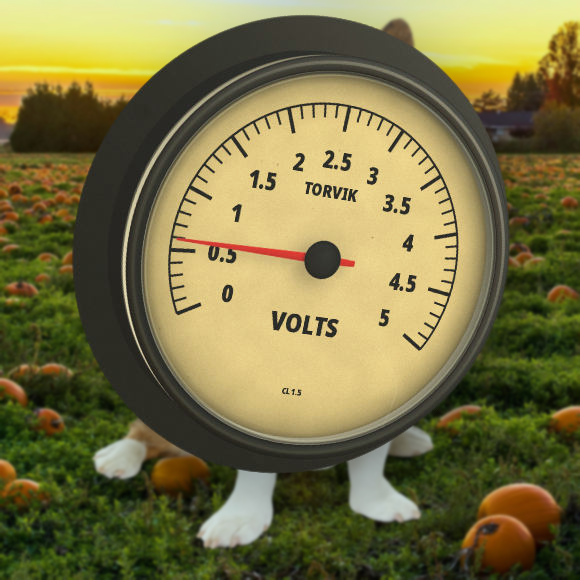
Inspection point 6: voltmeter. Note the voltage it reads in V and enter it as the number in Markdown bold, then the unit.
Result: **0.6** V
